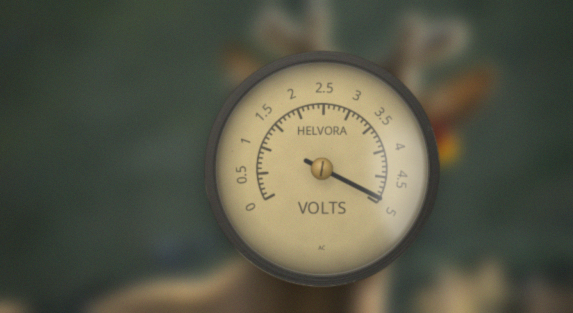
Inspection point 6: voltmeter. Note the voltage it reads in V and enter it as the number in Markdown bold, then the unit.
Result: **4.9** V
